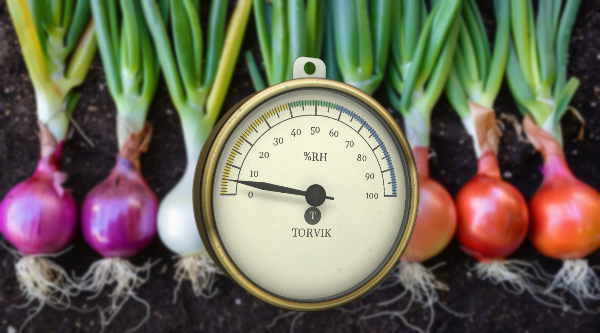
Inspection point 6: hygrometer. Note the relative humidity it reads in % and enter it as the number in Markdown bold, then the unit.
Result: **5** %
